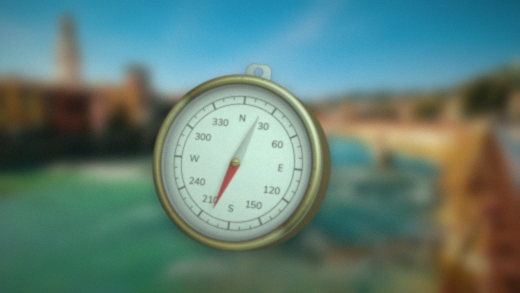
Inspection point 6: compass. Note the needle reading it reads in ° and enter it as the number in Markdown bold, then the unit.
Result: **200** °
